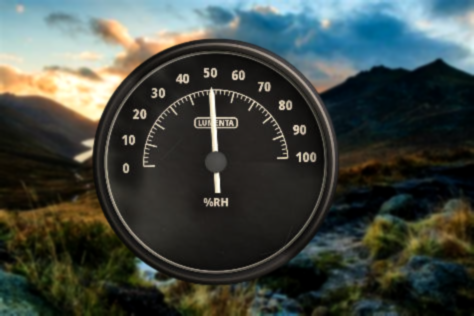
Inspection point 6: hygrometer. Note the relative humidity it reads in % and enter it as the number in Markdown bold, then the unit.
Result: **50** %
